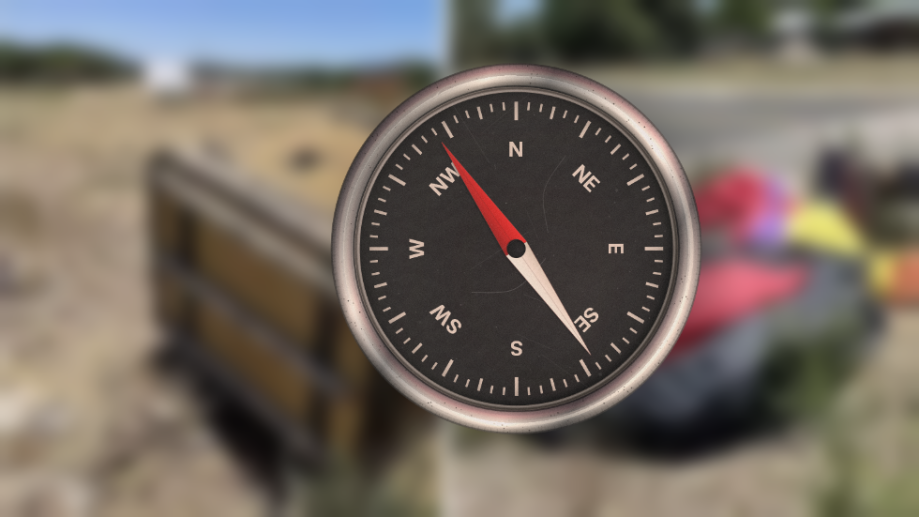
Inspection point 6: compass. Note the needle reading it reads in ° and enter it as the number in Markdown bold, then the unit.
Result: **325** °
